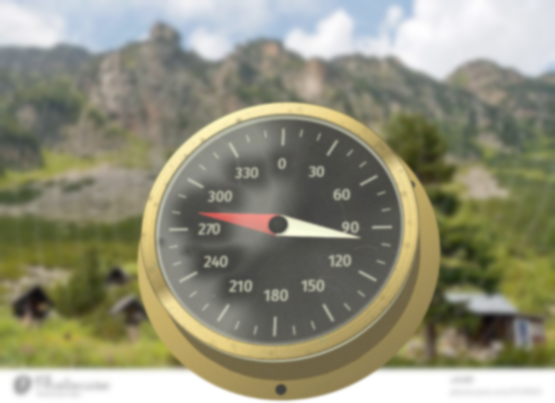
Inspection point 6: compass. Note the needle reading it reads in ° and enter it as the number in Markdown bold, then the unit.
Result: **280** °
